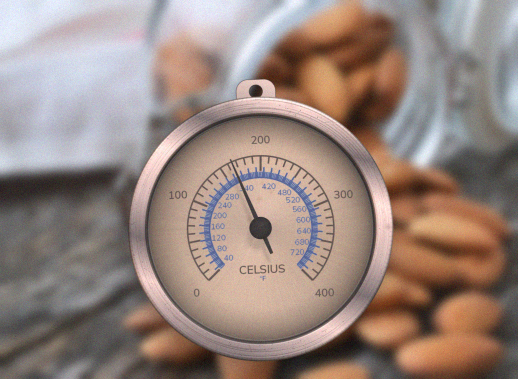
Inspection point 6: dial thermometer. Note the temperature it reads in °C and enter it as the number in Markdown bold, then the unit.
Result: **165** °C
